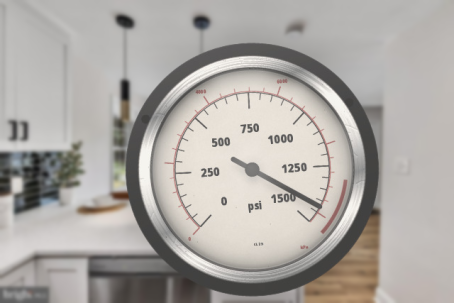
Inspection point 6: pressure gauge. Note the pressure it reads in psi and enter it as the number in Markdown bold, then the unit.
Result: **1425** psi
